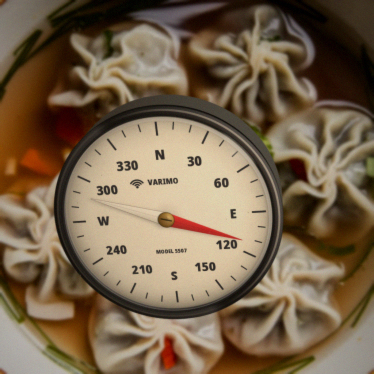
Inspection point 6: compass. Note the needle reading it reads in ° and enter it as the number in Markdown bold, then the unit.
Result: **110** °
